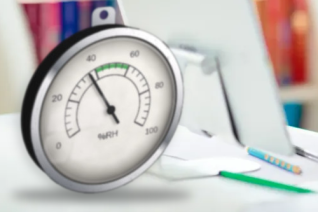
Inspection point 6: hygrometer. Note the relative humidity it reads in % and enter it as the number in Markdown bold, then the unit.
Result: **36** %
